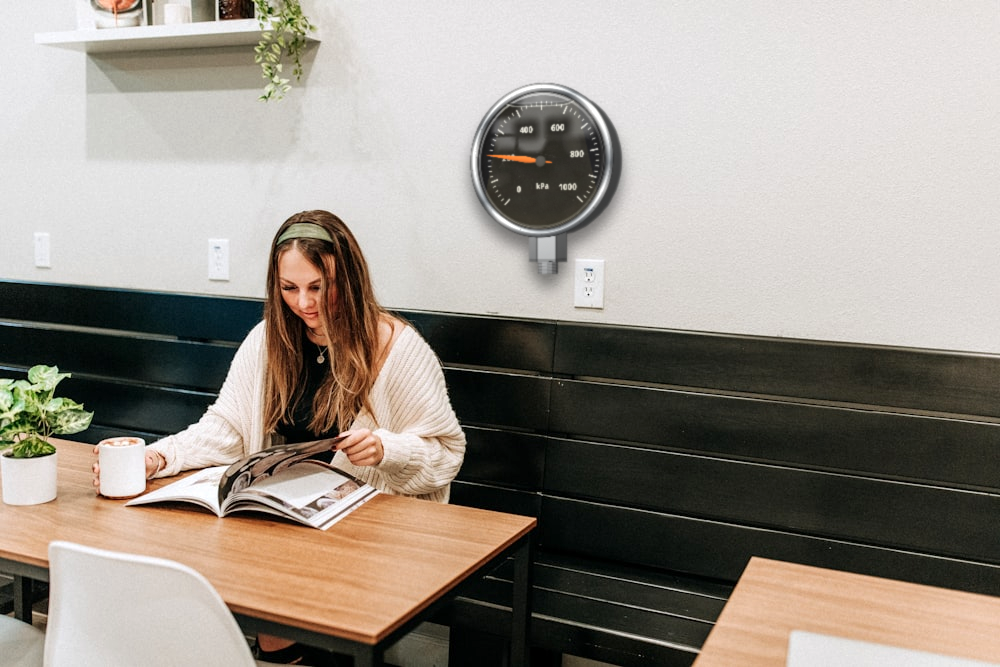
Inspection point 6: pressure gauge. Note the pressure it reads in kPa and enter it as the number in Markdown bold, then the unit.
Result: **200** kPa
